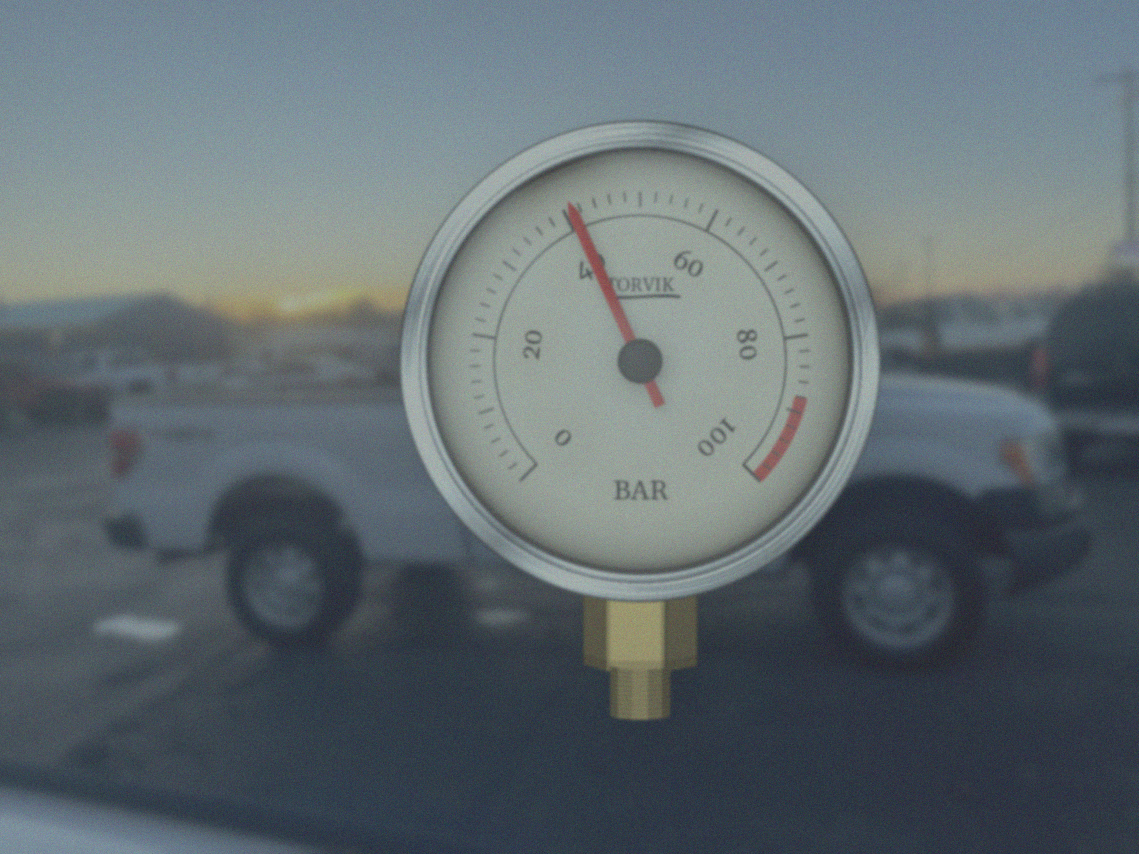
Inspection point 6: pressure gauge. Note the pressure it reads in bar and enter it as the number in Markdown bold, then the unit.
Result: **41** bar
